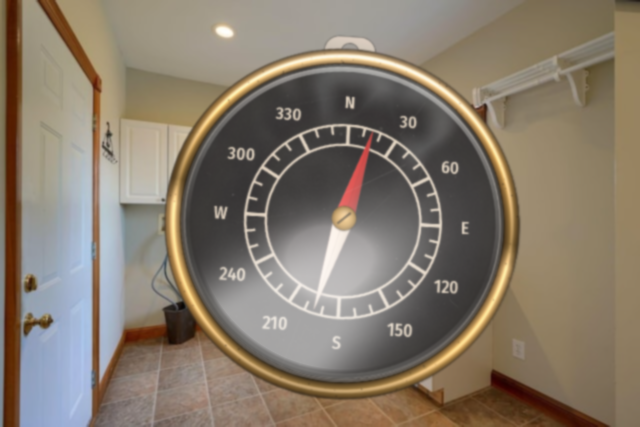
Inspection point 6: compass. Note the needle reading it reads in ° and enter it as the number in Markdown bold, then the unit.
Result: **15** °
